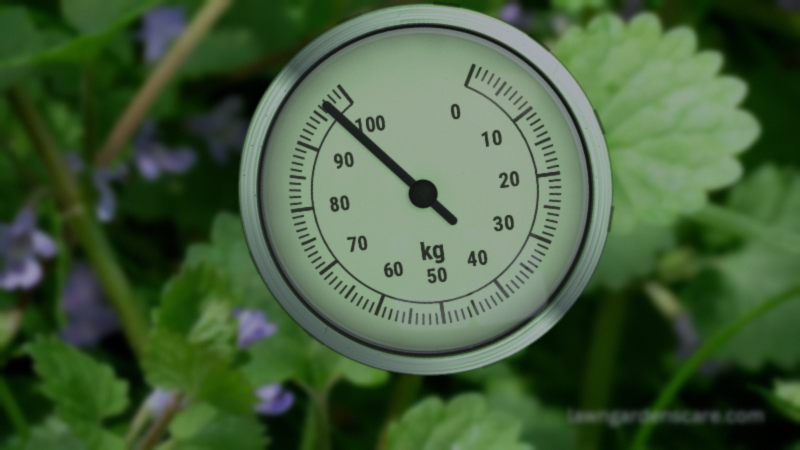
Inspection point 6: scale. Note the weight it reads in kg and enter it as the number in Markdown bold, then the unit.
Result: **97** kg
